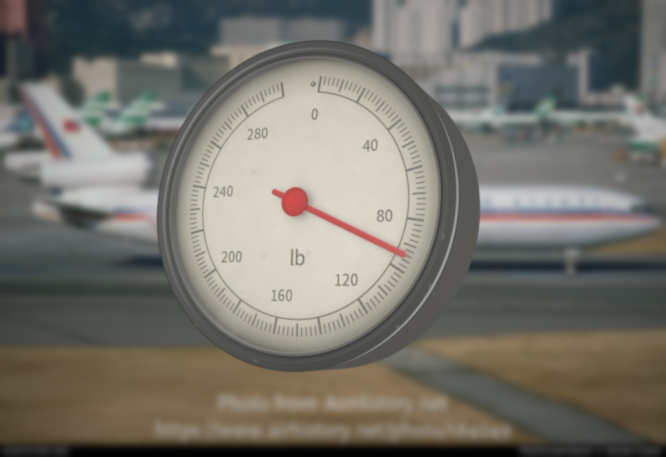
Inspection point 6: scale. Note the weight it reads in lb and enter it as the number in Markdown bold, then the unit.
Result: **94** lb
